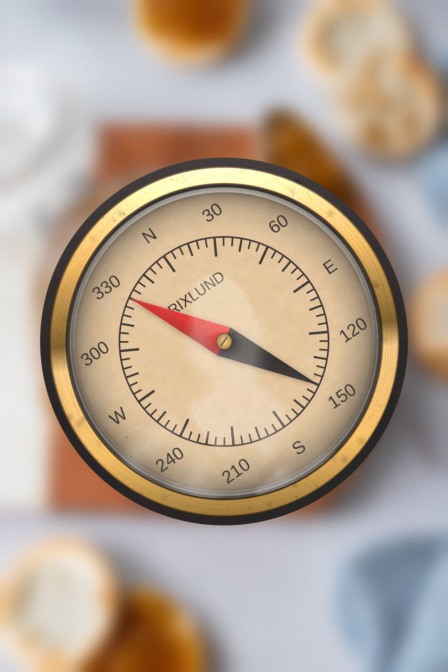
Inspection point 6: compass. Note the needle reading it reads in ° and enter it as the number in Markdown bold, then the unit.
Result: **330** °
